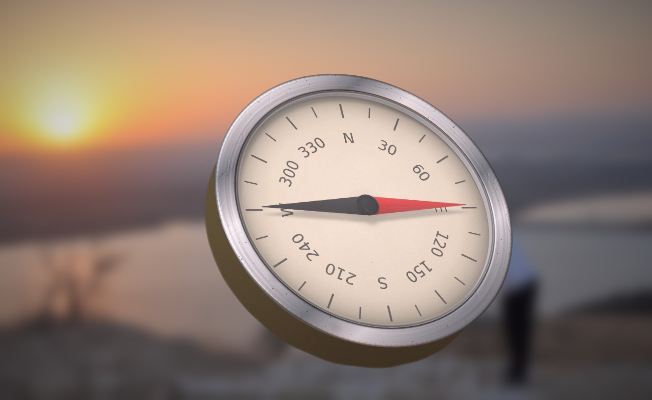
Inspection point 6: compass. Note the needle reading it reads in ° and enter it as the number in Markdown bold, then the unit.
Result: **90** °
